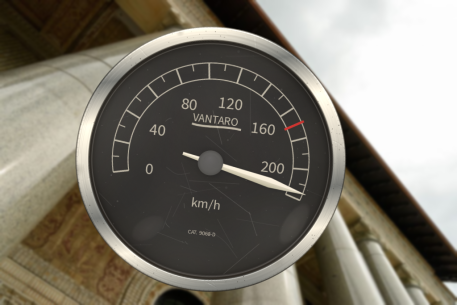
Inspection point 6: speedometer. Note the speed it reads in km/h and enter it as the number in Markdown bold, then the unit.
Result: **215** km/h
